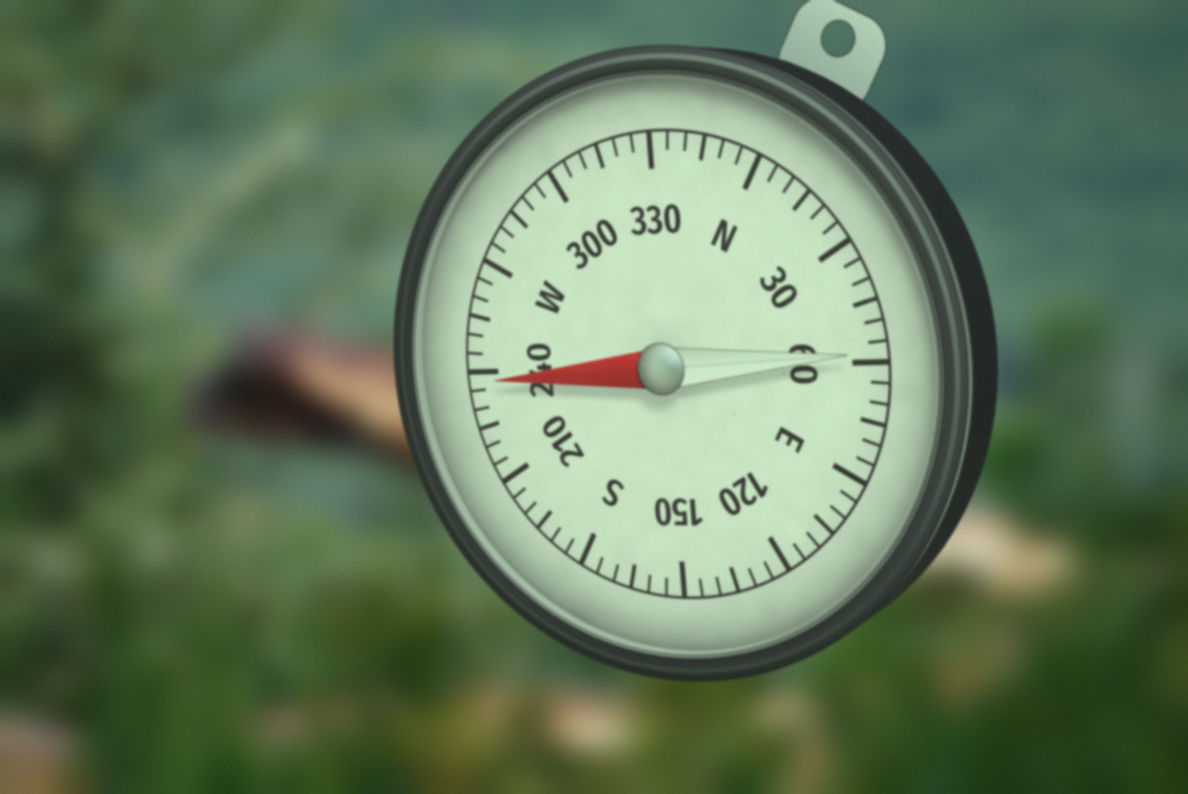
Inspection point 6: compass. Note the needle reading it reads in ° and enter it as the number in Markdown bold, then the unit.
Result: **237.5** °
